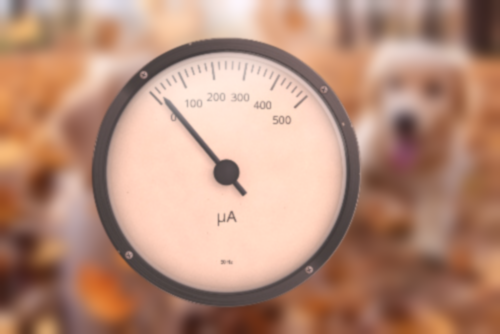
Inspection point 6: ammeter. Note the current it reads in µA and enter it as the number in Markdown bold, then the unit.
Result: **20** µA
